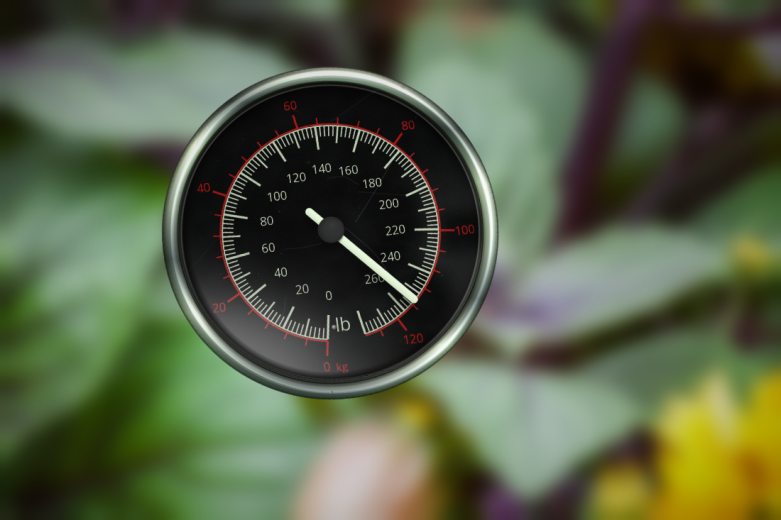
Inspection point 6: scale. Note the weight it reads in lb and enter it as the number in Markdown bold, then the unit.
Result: **254** lb
